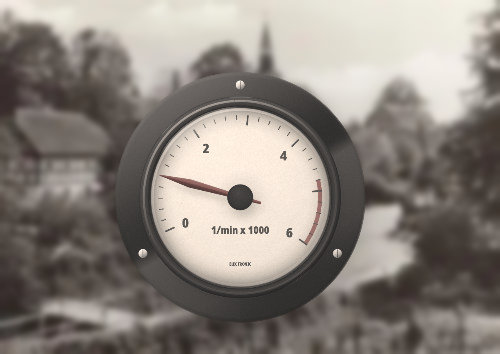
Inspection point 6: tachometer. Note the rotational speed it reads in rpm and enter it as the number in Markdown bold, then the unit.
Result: **1000** rpm
